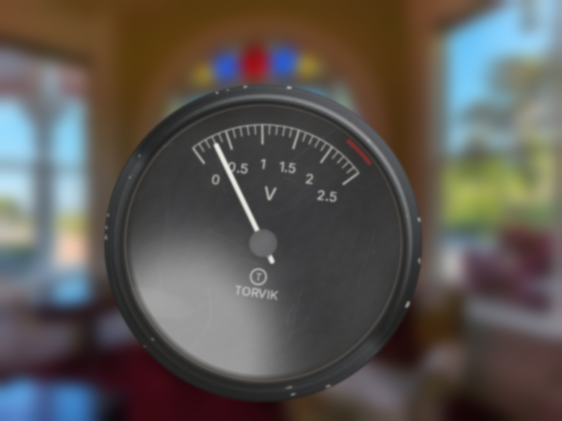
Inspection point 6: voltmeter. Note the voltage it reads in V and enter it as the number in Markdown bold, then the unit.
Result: **0.3** V
